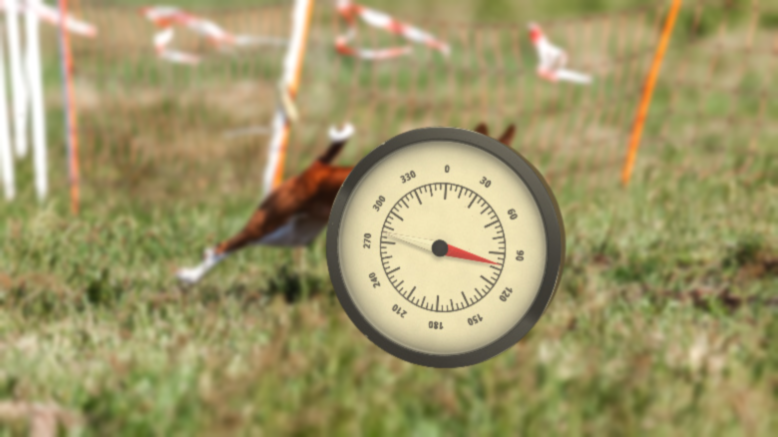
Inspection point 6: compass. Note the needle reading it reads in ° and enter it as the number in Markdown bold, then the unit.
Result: **100** °
